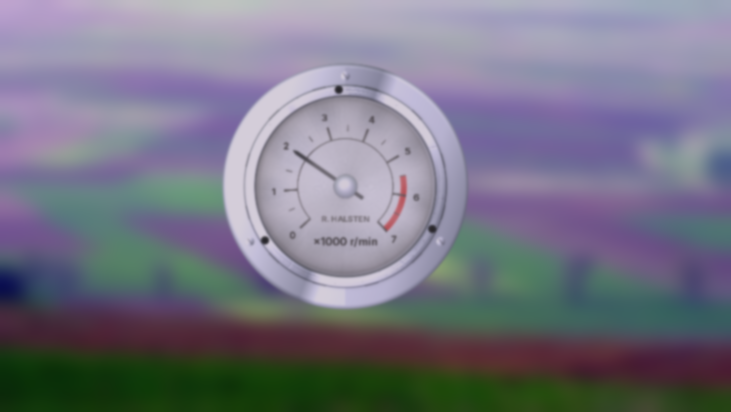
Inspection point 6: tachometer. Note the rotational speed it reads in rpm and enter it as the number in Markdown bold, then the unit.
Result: **2000** rpm
